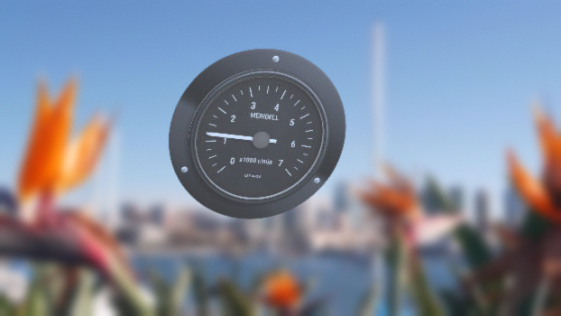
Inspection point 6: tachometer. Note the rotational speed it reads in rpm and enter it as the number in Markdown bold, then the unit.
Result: **1250** rpm
